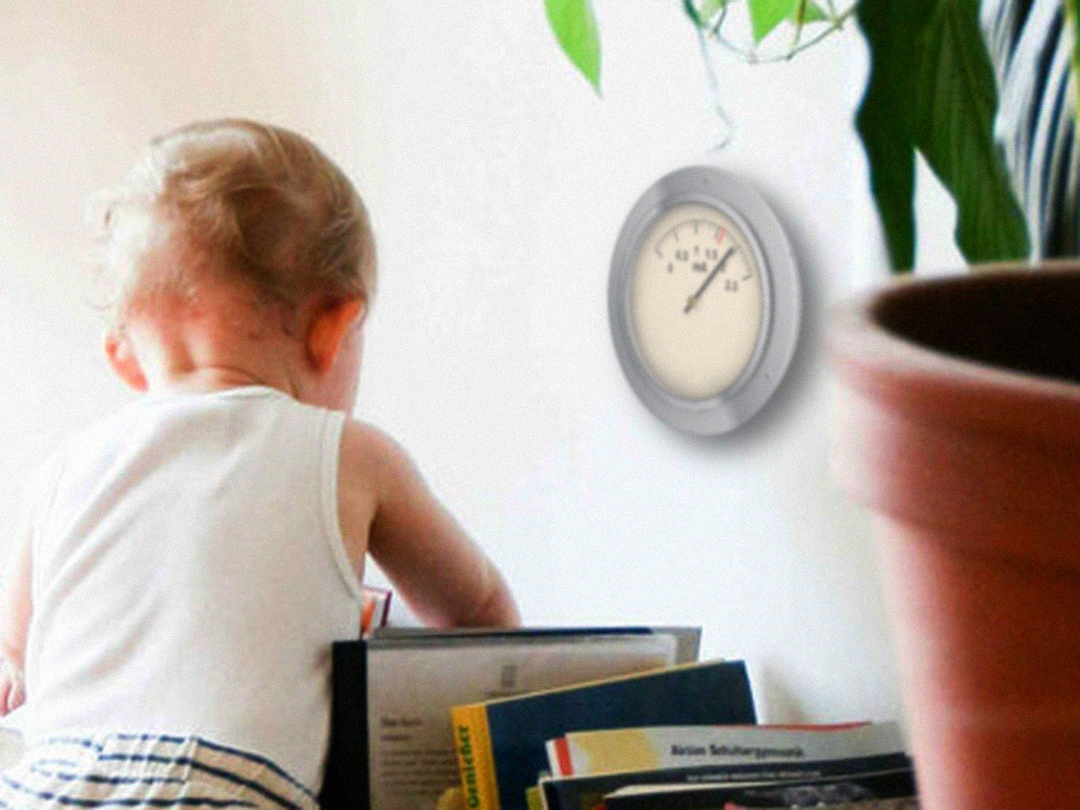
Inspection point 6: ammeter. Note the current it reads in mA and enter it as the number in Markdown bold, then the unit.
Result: **2** mA
